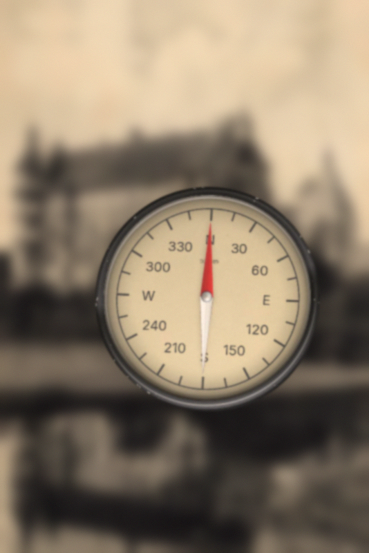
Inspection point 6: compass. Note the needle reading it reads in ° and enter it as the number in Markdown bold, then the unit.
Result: **0** °
